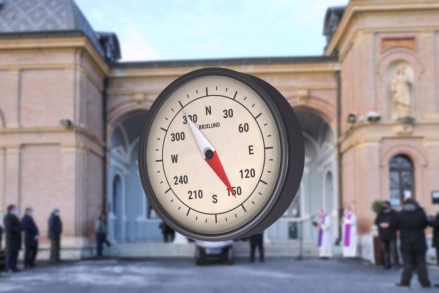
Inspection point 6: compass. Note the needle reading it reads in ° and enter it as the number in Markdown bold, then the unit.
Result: **150** °
